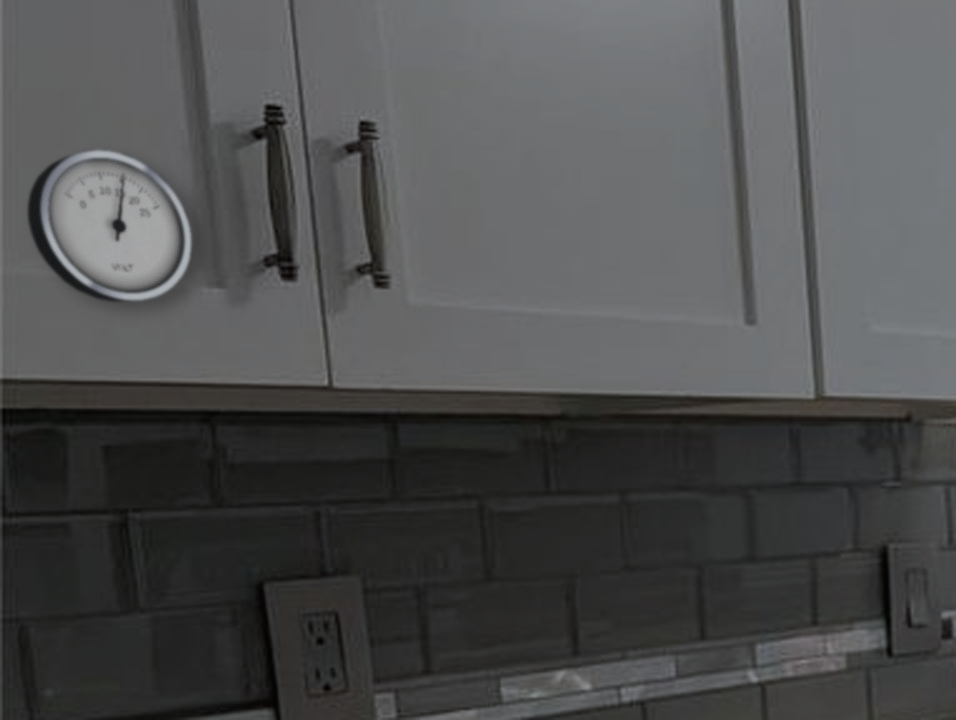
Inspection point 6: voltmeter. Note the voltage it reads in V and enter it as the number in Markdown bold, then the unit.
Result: **15** V
